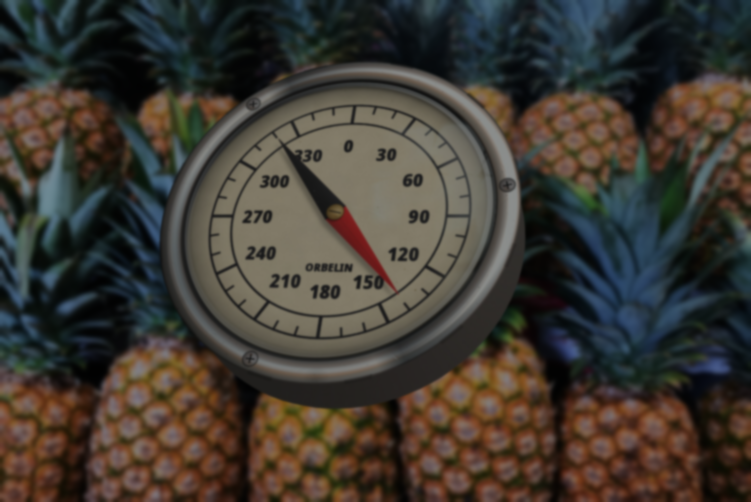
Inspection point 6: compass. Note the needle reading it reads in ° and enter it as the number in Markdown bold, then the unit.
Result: **140** °
